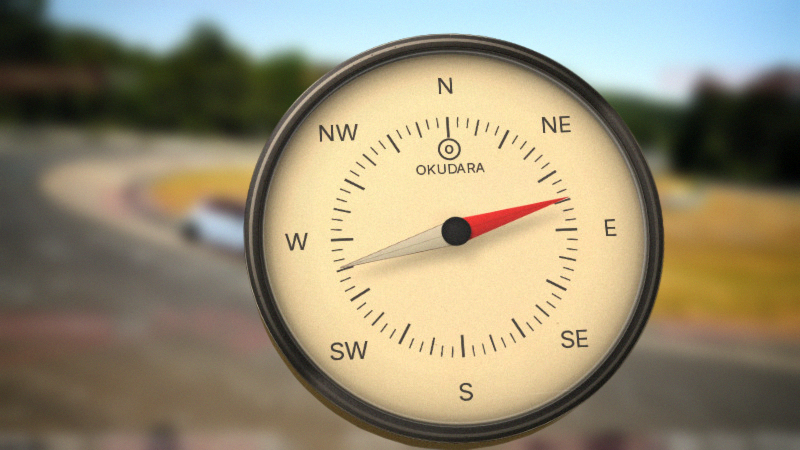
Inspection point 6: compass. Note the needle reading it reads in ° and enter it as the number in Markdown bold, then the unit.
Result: **75** °
